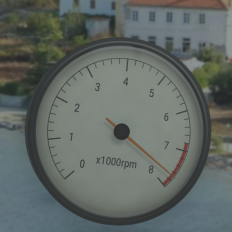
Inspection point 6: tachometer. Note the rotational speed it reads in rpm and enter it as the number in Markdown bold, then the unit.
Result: **7700** rpm
